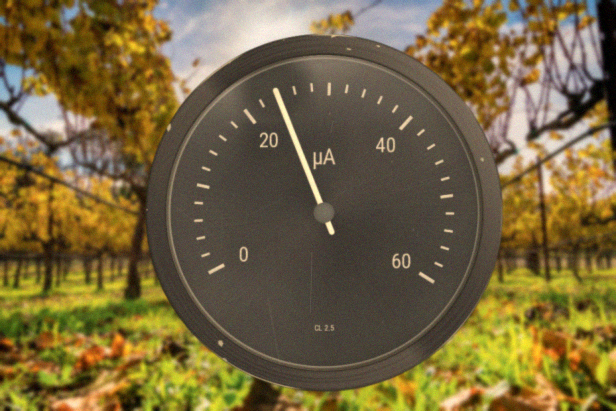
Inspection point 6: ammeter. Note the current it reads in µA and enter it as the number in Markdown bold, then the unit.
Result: **24** µA
